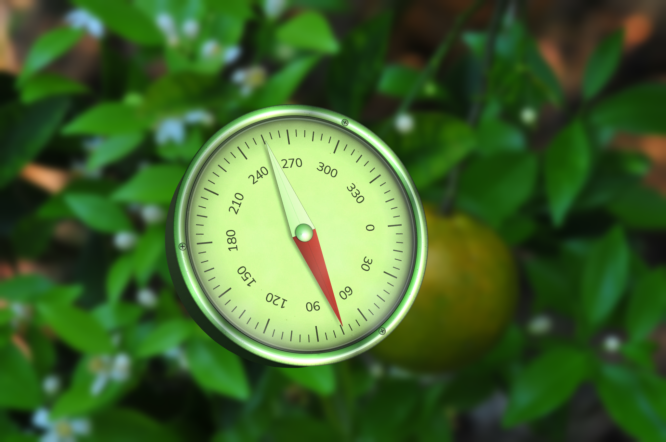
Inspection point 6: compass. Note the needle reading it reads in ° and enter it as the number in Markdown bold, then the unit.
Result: **75** °
